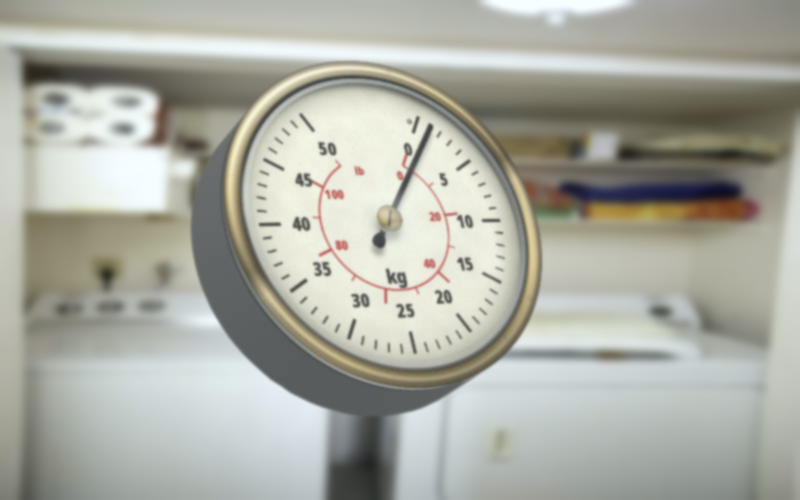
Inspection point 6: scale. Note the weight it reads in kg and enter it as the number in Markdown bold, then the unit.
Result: **1** kg
